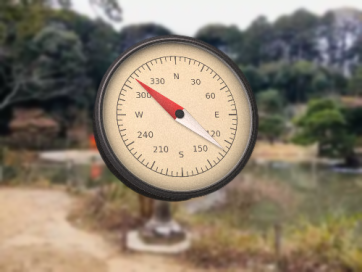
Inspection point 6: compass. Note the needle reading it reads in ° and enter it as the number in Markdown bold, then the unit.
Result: **310** °
